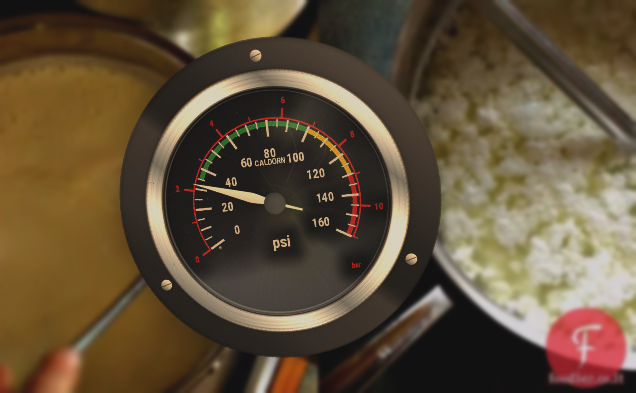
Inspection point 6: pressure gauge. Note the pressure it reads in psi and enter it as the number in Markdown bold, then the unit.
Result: **32.5** psi
